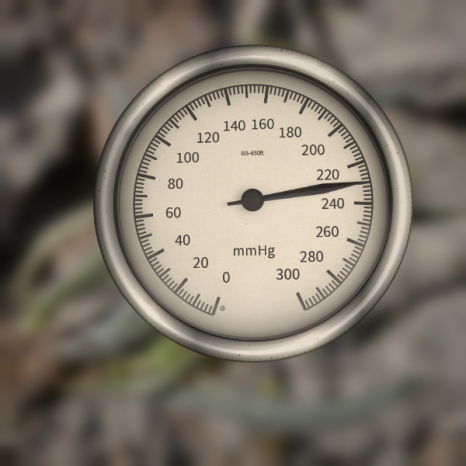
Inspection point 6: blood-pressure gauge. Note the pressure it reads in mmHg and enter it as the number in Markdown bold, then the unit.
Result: **230** mmHg
